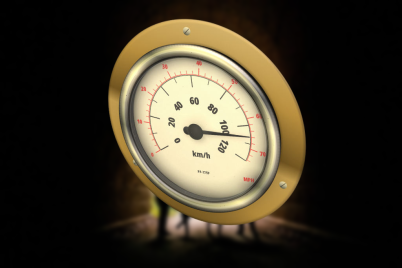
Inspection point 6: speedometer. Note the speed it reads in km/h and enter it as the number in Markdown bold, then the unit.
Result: **105** km/h
